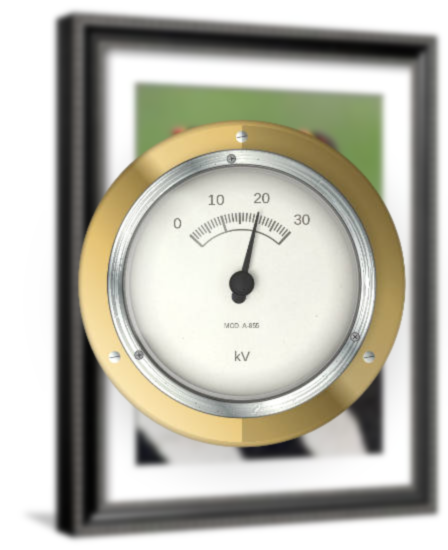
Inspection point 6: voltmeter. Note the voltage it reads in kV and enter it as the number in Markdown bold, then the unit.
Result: **20** kV
